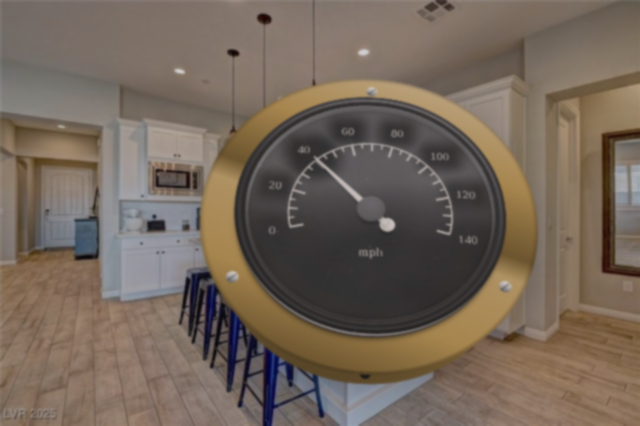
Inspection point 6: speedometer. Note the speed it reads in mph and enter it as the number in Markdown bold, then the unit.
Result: **40** mph
